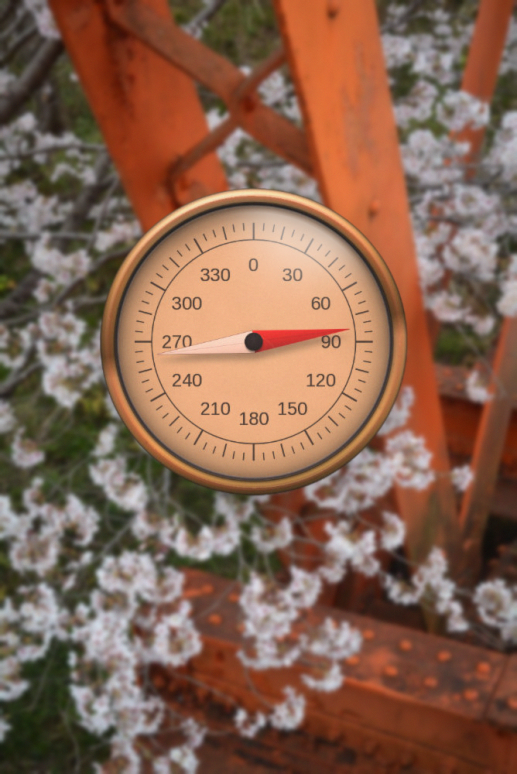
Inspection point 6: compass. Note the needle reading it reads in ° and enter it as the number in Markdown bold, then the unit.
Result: **82.5** °
